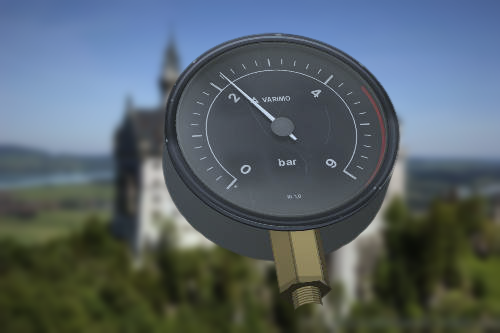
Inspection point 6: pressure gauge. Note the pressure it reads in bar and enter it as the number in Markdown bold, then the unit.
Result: **2.2** bar
